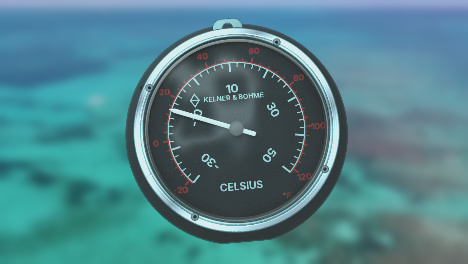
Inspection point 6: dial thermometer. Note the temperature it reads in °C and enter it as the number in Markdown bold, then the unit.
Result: **-10** °C
